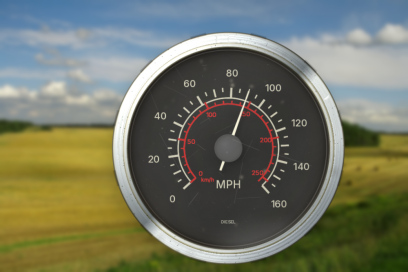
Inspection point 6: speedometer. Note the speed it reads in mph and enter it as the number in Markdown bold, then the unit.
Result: **90** mph
